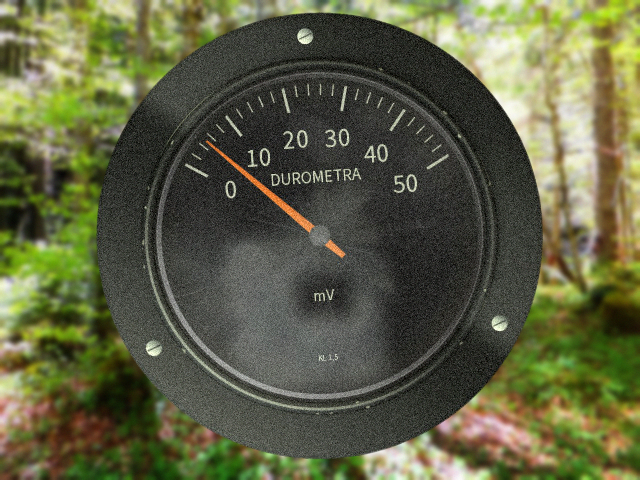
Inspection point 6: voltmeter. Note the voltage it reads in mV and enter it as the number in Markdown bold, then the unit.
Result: **5** mV
